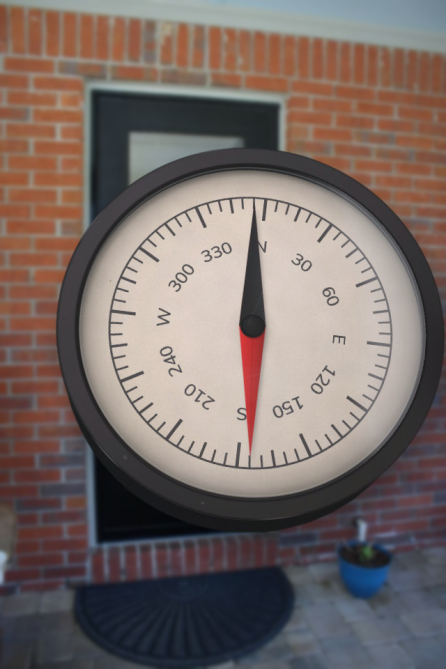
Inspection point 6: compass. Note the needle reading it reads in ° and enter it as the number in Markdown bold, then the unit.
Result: **175** °
